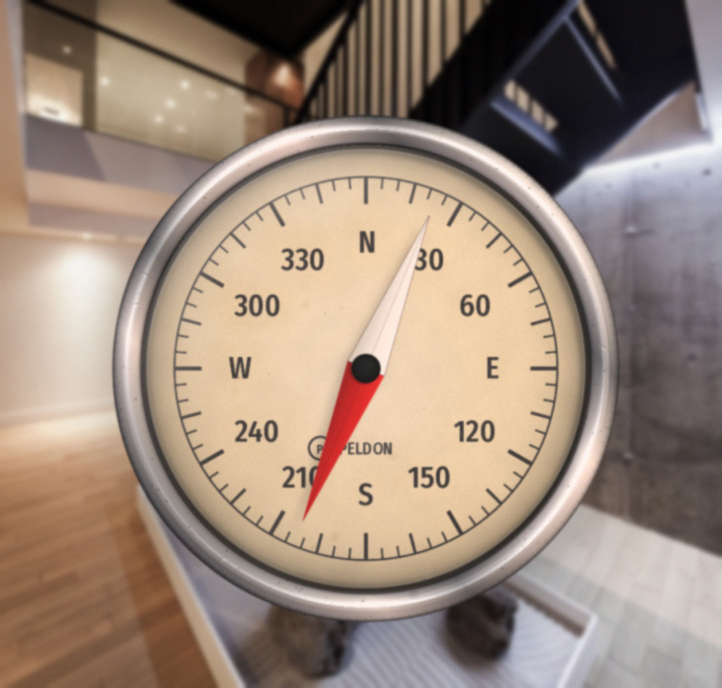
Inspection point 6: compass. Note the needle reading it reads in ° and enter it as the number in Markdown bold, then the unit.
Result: **202.5** °
